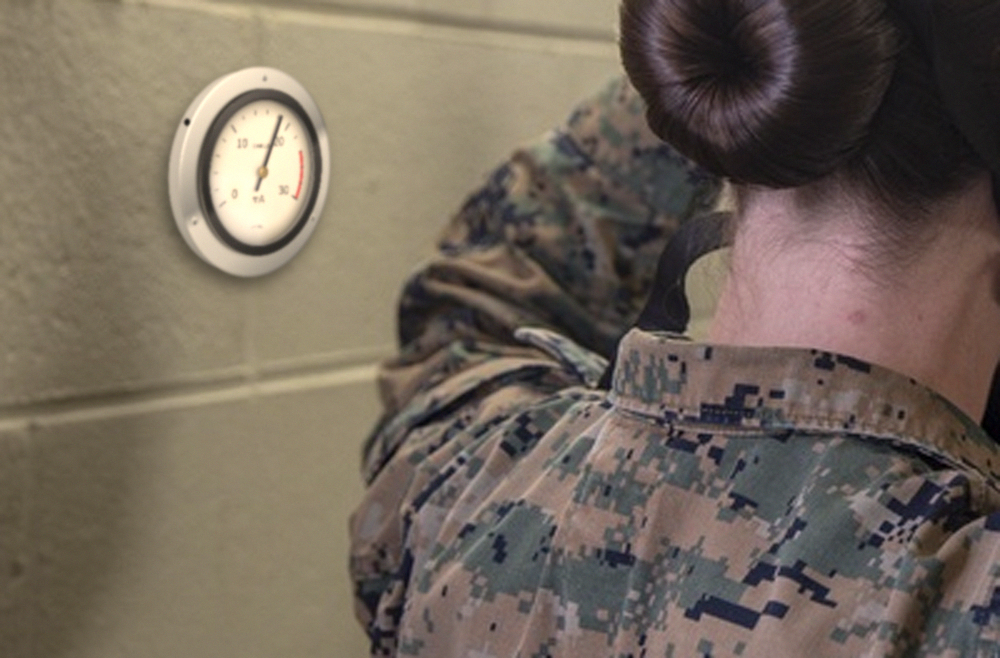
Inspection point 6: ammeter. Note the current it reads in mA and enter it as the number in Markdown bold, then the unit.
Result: **18** mA
